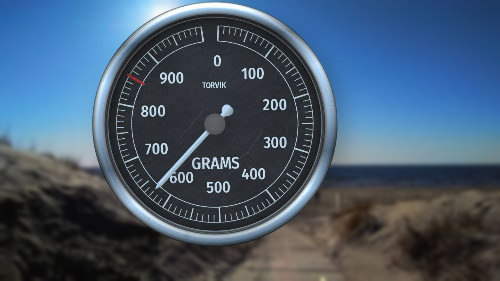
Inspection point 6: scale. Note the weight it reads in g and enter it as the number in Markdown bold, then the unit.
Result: **630** g
